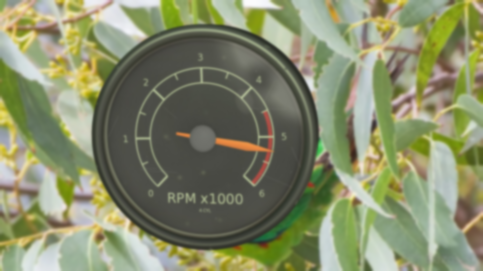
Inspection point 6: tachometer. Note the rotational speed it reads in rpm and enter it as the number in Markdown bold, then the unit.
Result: **5250** rpm
